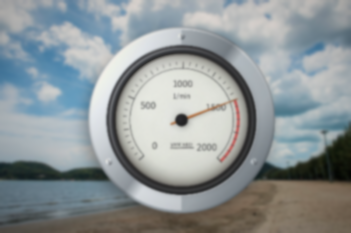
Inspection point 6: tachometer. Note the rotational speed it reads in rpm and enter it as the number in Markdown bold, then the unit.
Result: **1500** rpm
